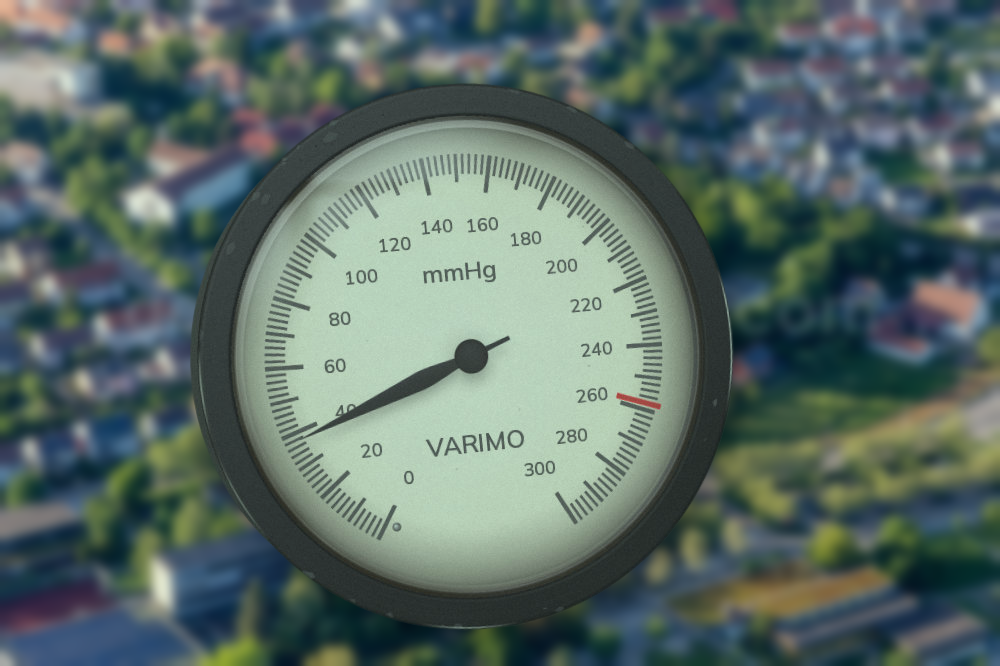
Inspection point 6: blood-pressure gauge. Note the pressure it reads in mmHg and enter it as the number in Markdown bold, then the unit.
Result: **38** mmHg
